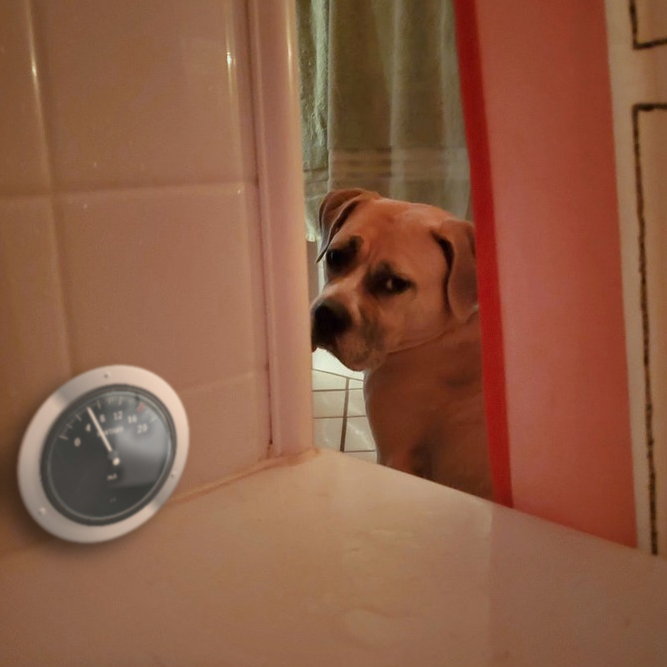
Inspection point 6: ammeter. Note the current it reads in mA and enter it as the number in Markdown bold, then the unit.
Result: **6** mA
